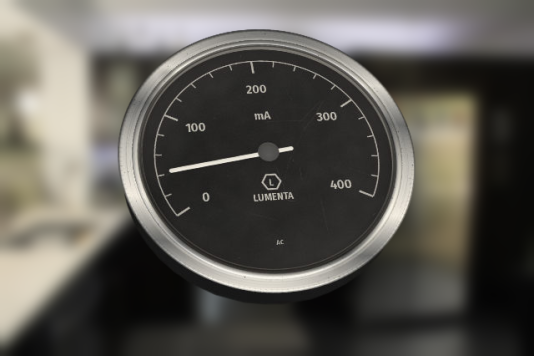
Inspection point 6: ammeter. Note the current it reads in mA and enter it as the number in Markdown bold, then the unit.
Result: **40** mA
